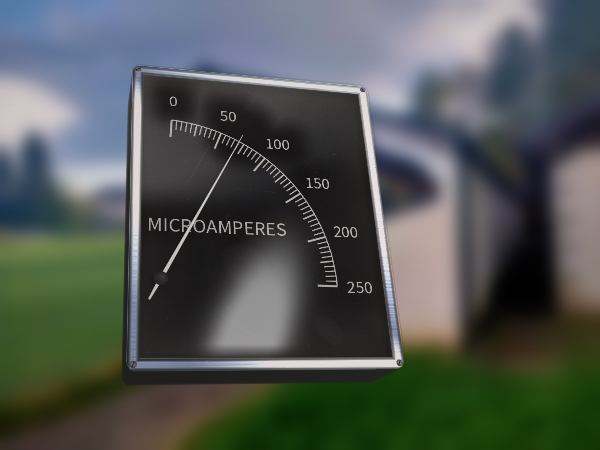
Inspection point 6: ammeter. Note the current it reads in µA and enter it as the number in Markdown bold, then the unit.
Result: **70** µA
